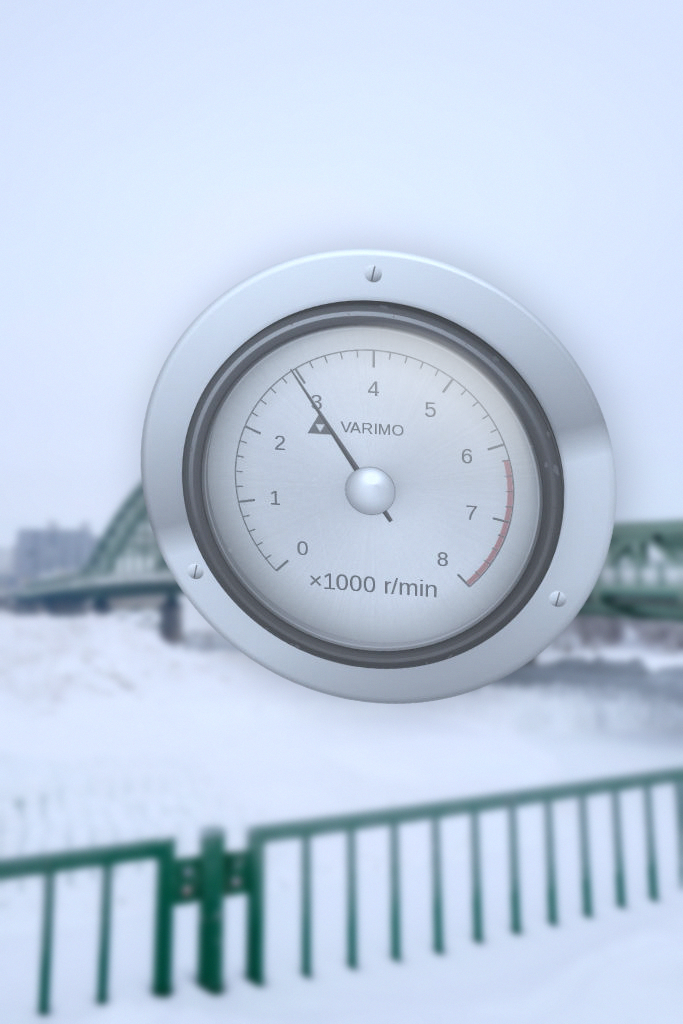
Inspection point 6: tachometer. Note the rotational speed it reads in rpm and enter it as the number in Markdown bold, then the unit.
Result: **3000** rpm
